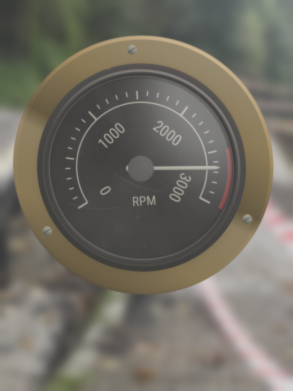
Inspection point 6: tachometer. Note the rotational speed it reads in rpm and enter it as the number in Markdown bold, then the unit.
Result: **2650** rpm
